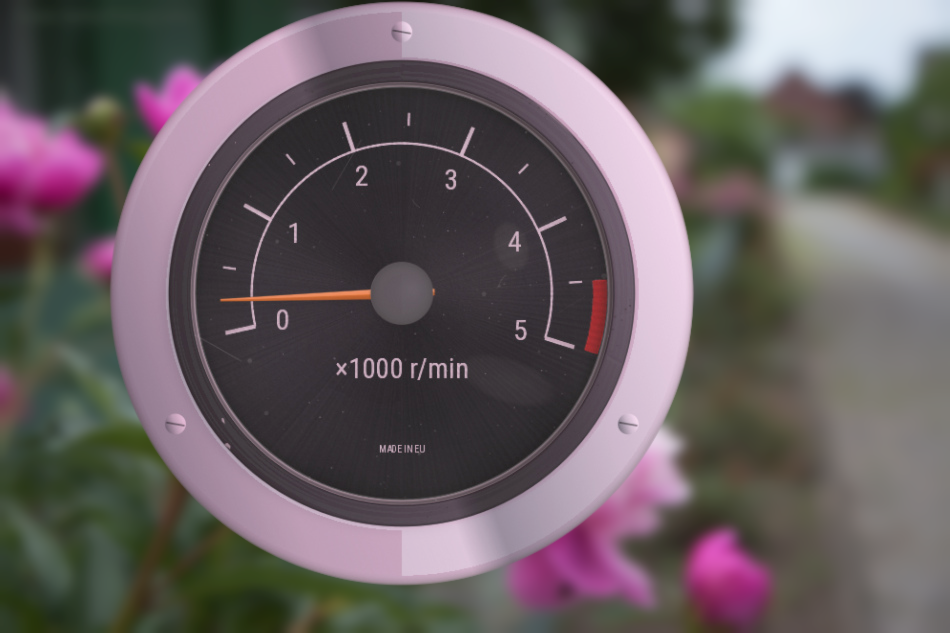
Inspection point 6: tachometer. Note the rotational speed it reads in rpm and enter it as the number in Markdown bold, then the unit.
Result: **250** rpm
